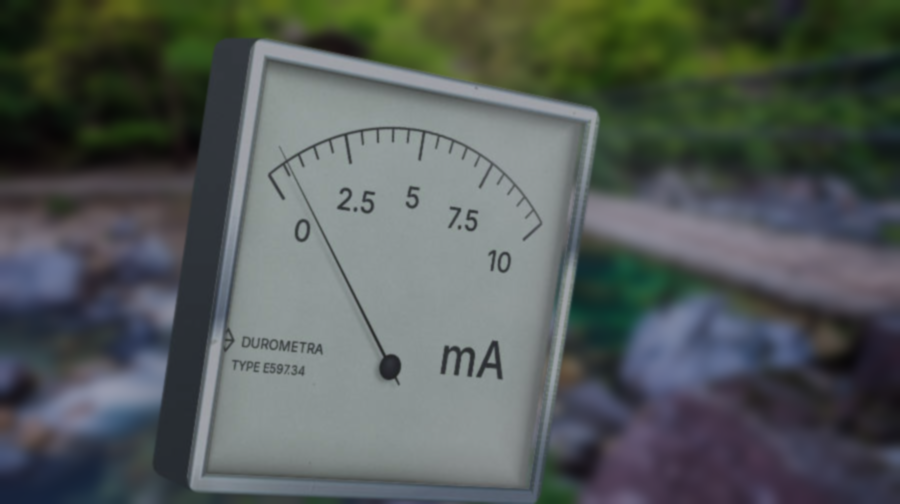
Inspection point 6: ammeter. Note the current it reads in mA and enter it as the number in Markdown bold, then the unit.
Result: **0.5** mA
